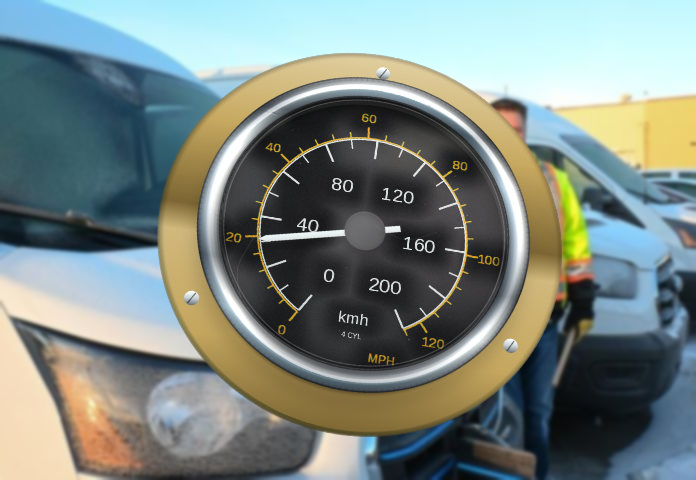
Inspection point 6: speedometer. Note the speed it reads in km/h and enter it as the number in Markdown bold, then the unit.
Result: **30** km/h
